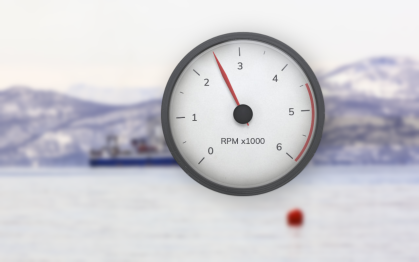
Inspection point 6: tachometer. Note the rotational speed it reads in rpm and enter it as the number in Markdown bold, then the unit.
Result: **2500** rpm
